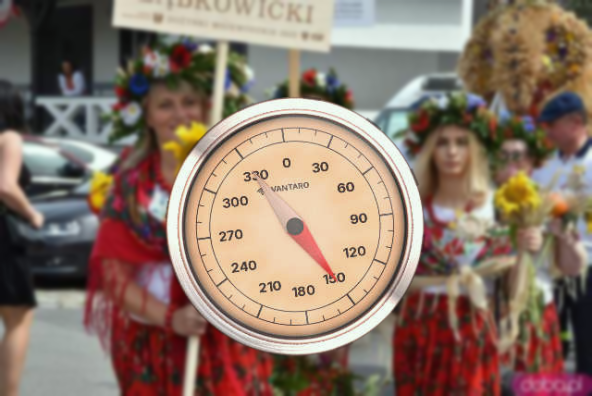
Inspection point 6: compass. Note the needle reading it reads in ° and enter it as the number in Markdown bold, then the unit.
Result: **150** °
